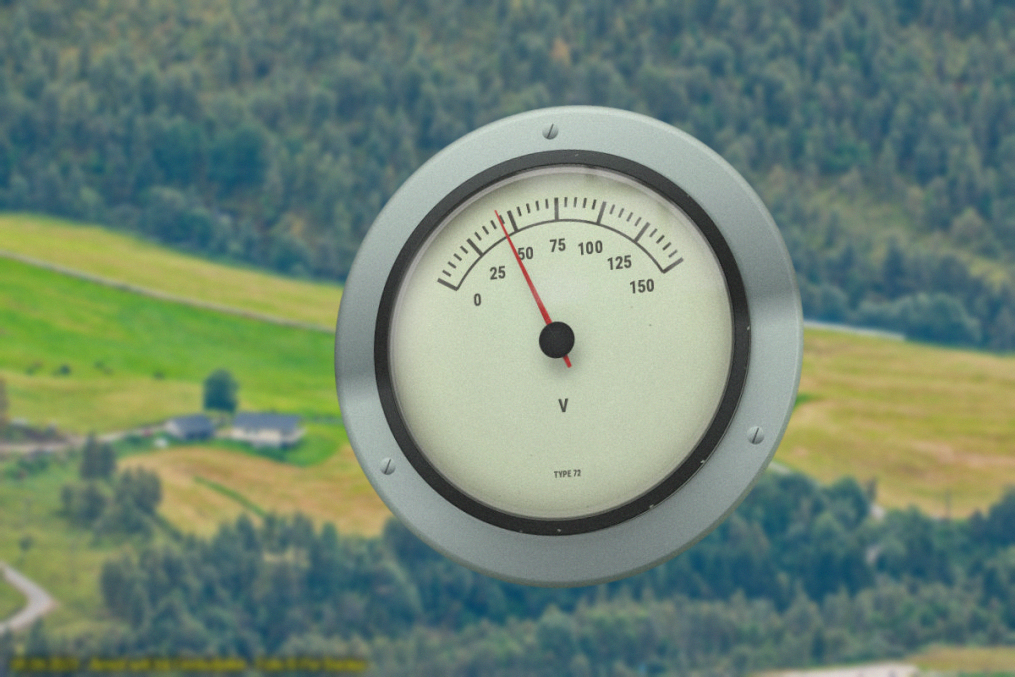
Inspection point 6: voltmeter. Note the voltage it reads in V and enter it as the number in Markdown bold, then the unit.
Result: **45** V
